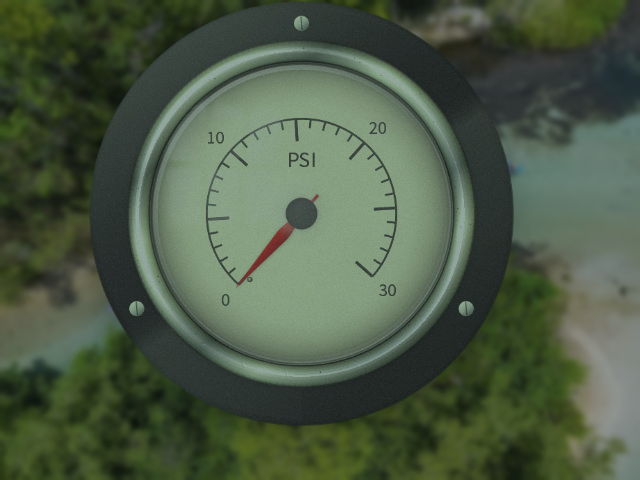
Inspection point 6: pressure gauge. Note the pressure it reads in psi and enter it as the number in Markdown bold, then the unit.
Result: **0** psi
